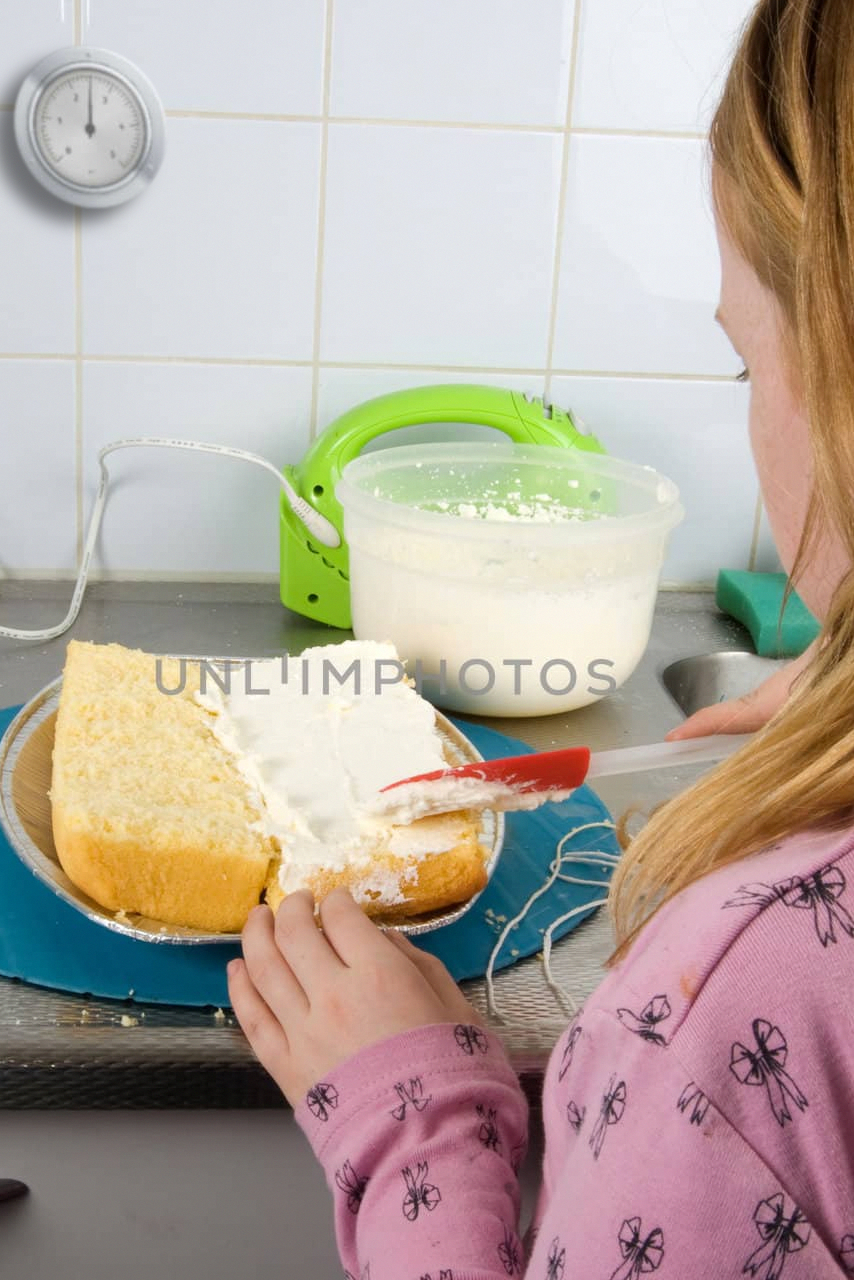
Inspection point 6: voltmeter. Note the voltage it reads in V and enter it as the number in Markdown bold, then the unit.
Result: **2.5** V
